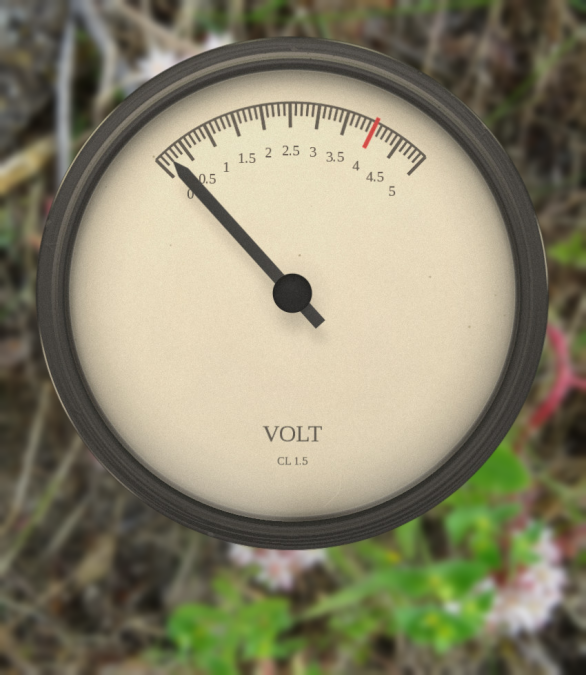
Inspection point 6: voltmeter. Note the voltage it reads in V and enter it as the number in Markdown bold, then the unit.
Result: **0.2** V
